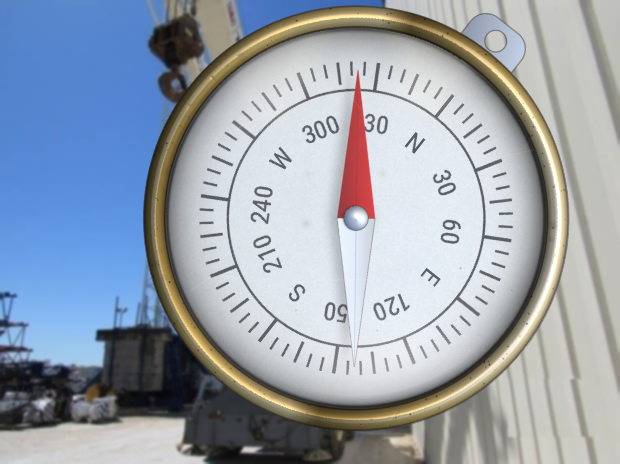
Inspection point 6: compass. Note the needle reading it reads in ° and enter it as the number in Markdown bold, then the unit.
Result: **322.5** °
